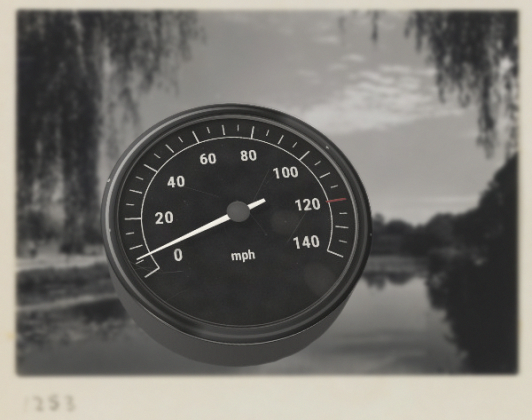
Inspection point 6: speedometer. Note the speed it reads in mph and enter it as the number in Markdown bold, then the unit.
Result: **5** mph
